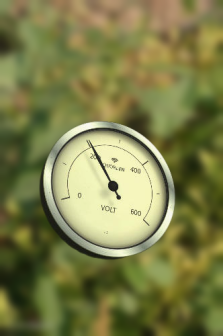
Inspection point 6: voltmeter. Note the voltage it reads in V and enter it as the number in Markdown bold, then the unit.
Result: **200** V
